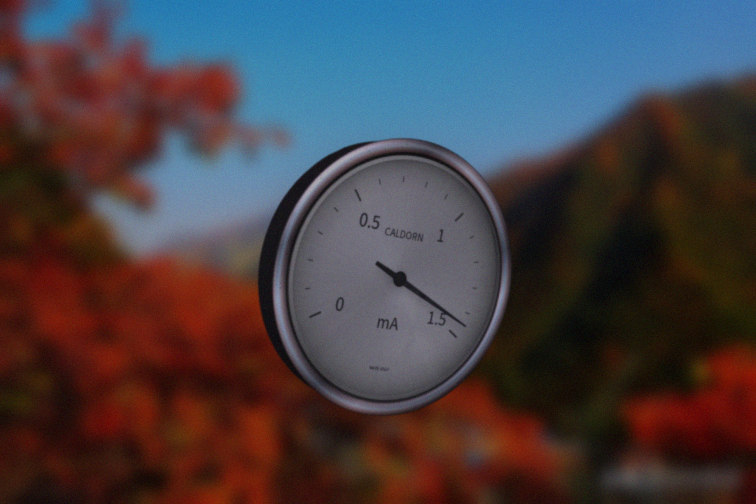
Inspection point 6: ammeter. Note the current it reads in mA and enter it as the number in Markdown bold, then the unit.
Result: **1.45** mA
